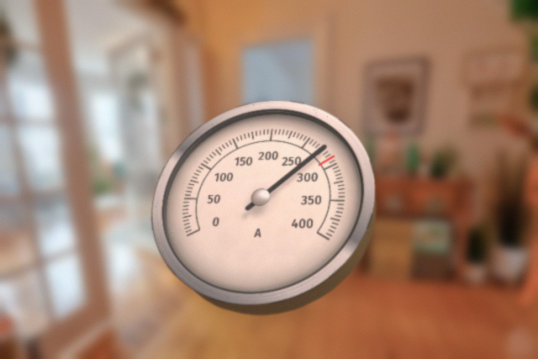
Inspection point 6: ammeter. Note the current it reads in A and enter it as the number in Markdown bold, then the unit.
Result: **275** A
